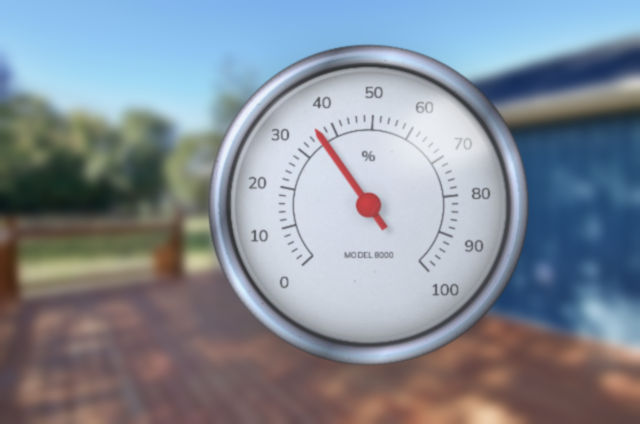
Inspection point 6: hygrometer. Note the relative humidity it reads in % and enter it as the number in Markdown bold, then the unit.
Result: **36** %
